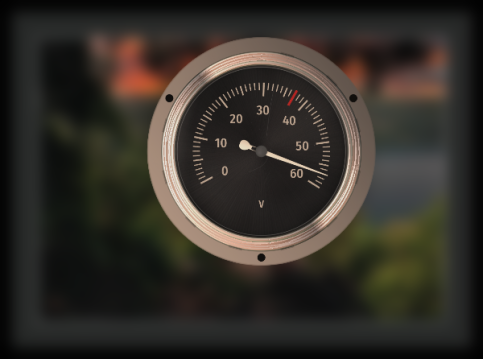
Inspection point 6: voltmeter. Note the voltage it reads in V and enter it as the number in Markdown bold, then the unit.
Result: **57** V
